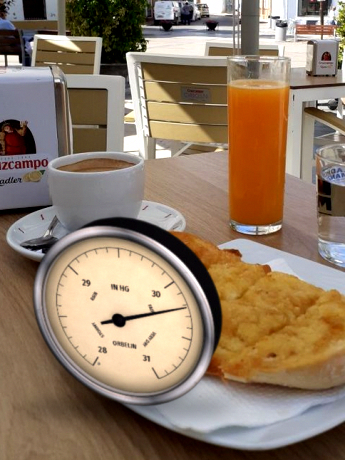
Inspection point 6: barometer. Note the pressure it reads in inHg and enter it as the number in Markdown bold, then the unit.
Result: **30.2** inHg
